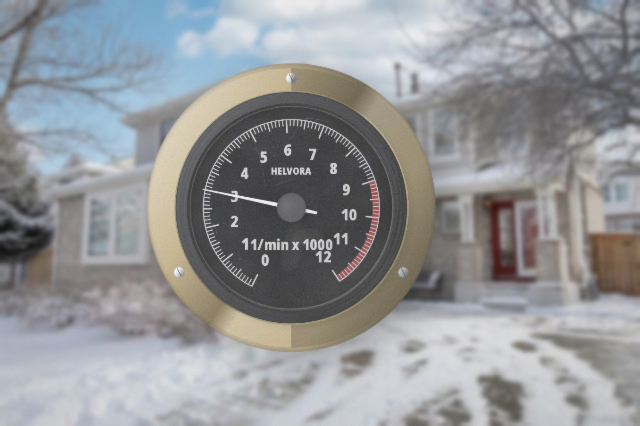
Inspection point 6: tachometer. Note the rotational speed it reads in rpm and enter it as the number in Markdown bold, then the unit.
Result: **3000** rpm
